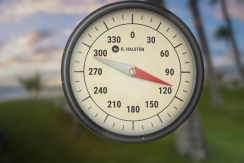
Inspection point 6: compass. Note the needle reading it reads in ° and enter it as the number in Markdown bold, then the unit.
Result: **110** °
